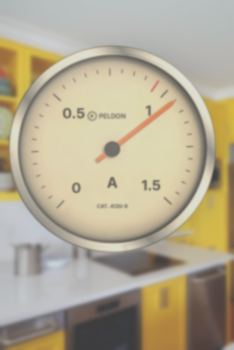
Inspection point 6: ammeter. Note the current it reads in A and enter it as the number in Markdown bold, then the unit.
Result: **1.05** A
